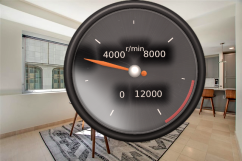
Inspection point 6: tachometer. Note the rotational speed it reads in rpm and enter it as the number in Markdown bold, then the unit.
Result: **3000** rpm
